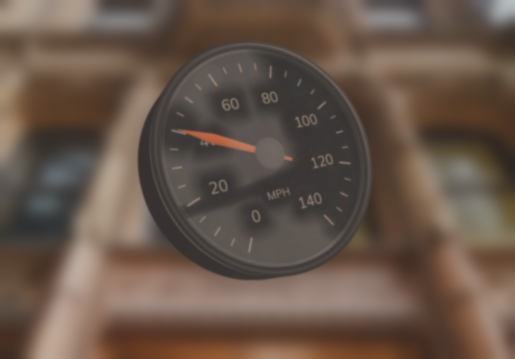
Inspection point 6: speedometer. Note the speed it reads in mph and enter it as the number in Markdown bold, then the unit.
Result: **40** mph
